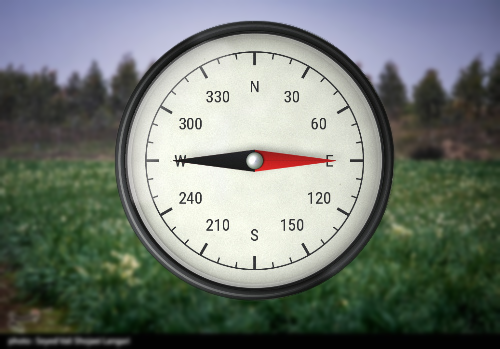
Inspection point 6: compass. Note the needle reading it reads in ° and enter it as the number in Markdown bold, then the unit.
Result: **90** °
